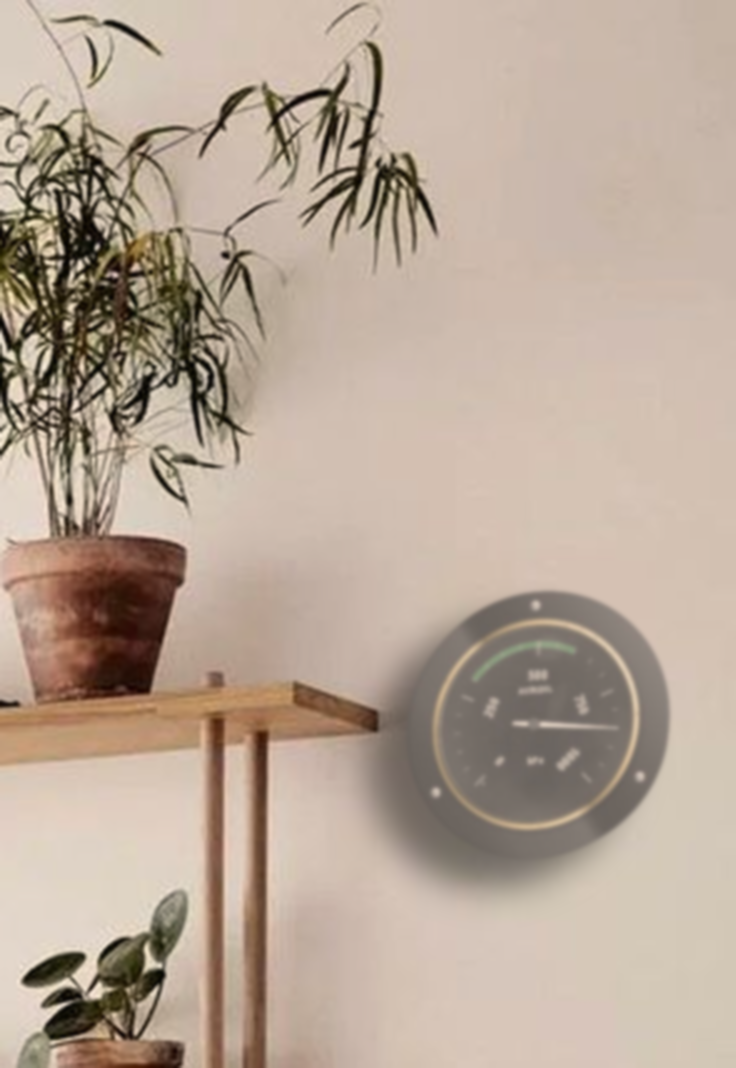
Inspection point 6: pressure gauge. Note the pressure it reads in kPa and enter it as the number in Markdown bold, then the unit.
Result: **850** kPa
